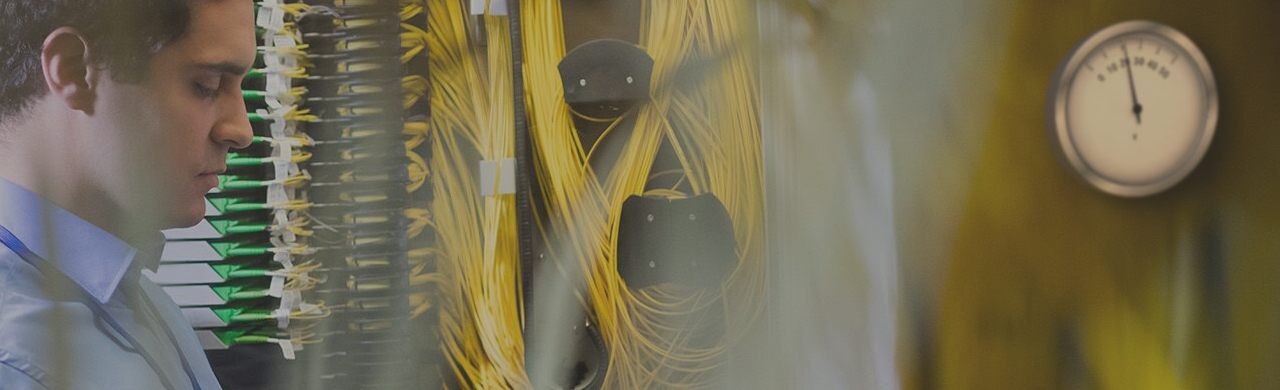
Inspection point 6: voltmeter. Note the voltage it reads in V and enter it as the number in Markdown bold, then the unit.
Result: **20** V
